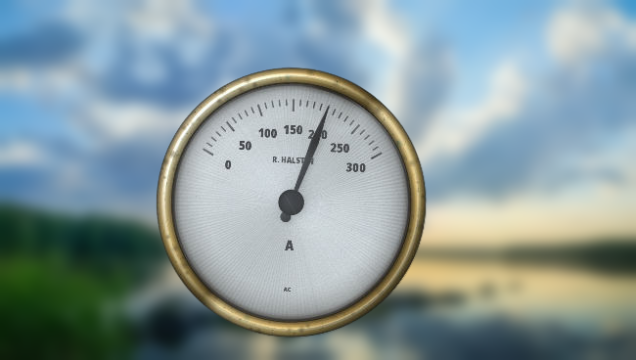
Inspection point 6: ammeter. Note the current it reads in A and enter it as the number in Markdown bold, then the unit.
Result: **200** A
